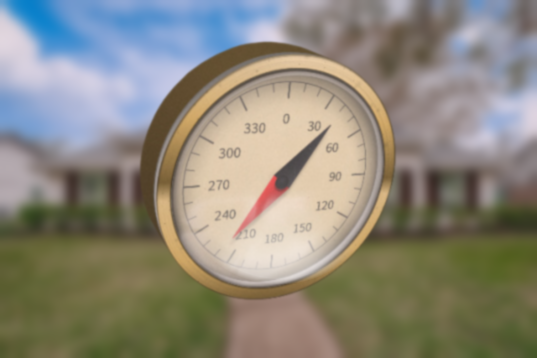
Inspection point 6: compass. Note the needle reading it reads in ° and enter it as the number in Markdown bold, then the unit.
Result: **220** °
